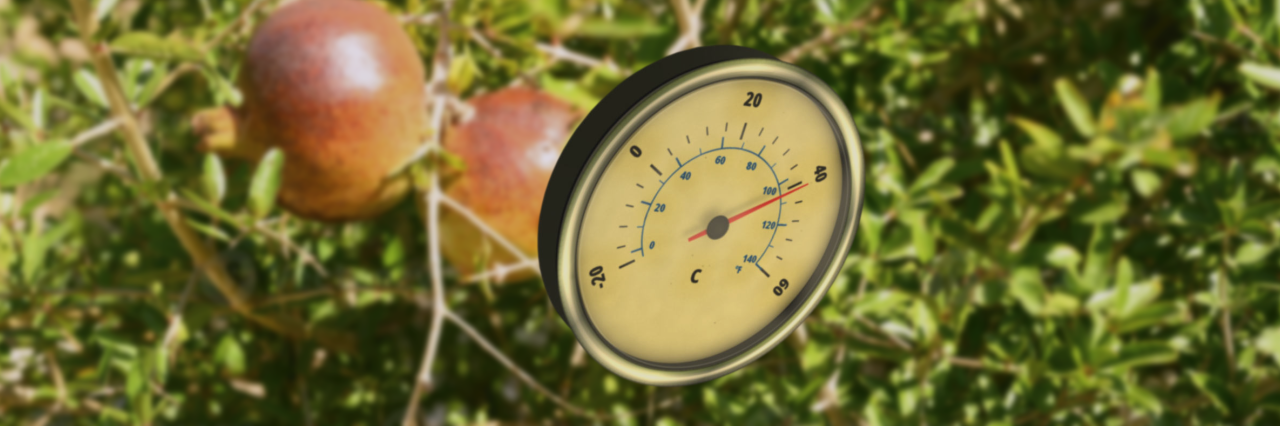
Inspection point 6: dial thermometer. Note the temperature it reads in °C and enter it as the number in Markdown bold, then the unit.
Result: **40** °C
